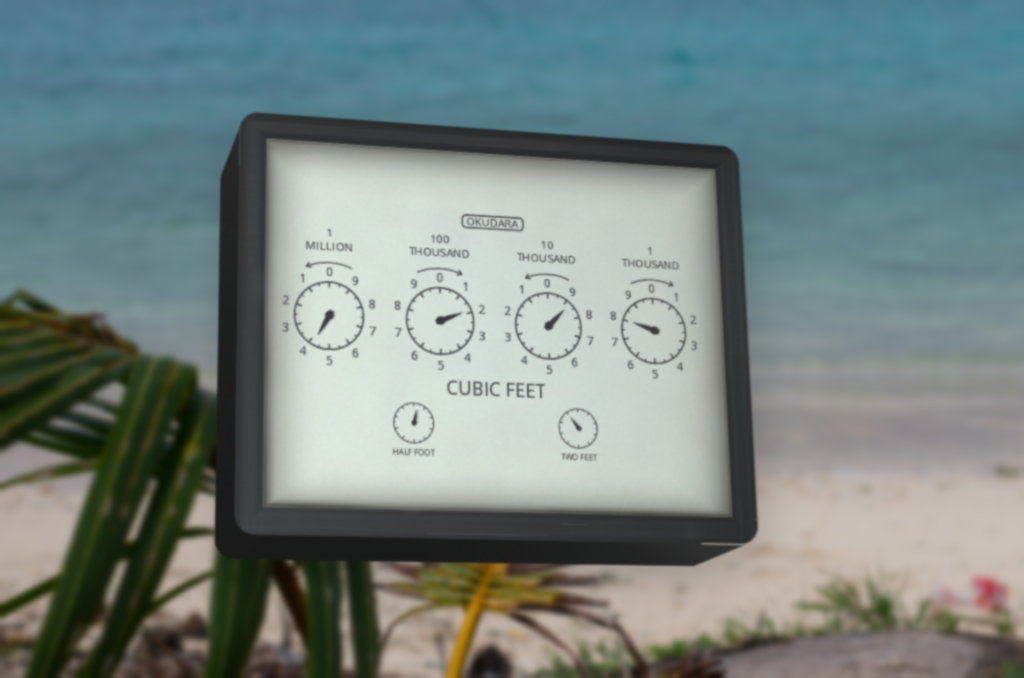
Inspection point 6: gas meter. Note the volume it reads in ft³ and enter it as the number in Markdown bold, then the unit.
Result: **418800** ft³
